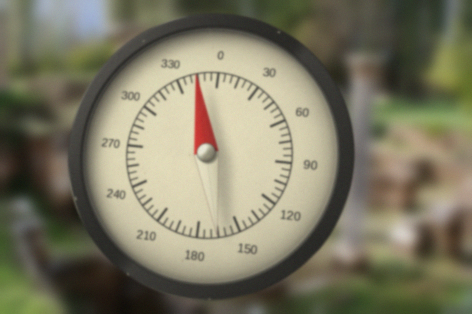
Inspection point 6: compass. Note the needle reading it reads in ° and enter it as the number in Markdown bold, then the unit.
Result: **345** °
